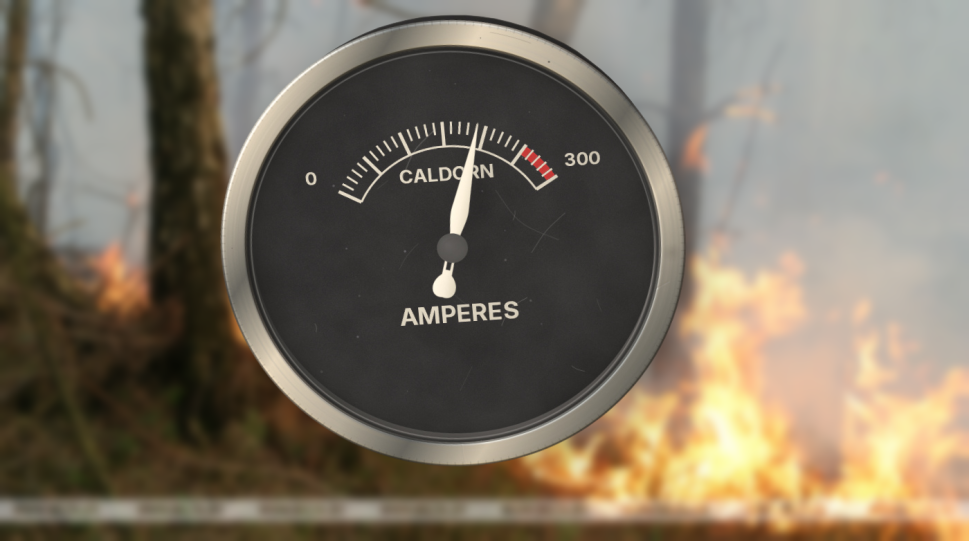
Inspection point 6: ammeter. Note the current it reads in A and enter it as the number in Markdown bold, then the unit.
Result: **190** A
